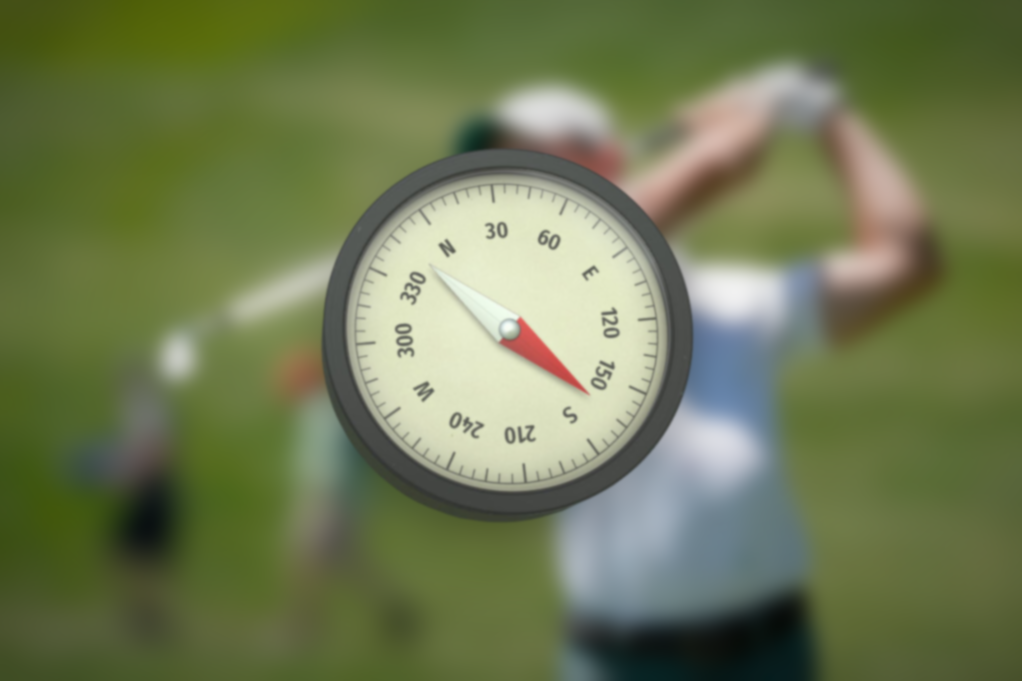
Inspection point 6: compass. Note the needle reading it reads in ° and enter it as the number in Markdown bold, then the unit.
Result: **165** °
